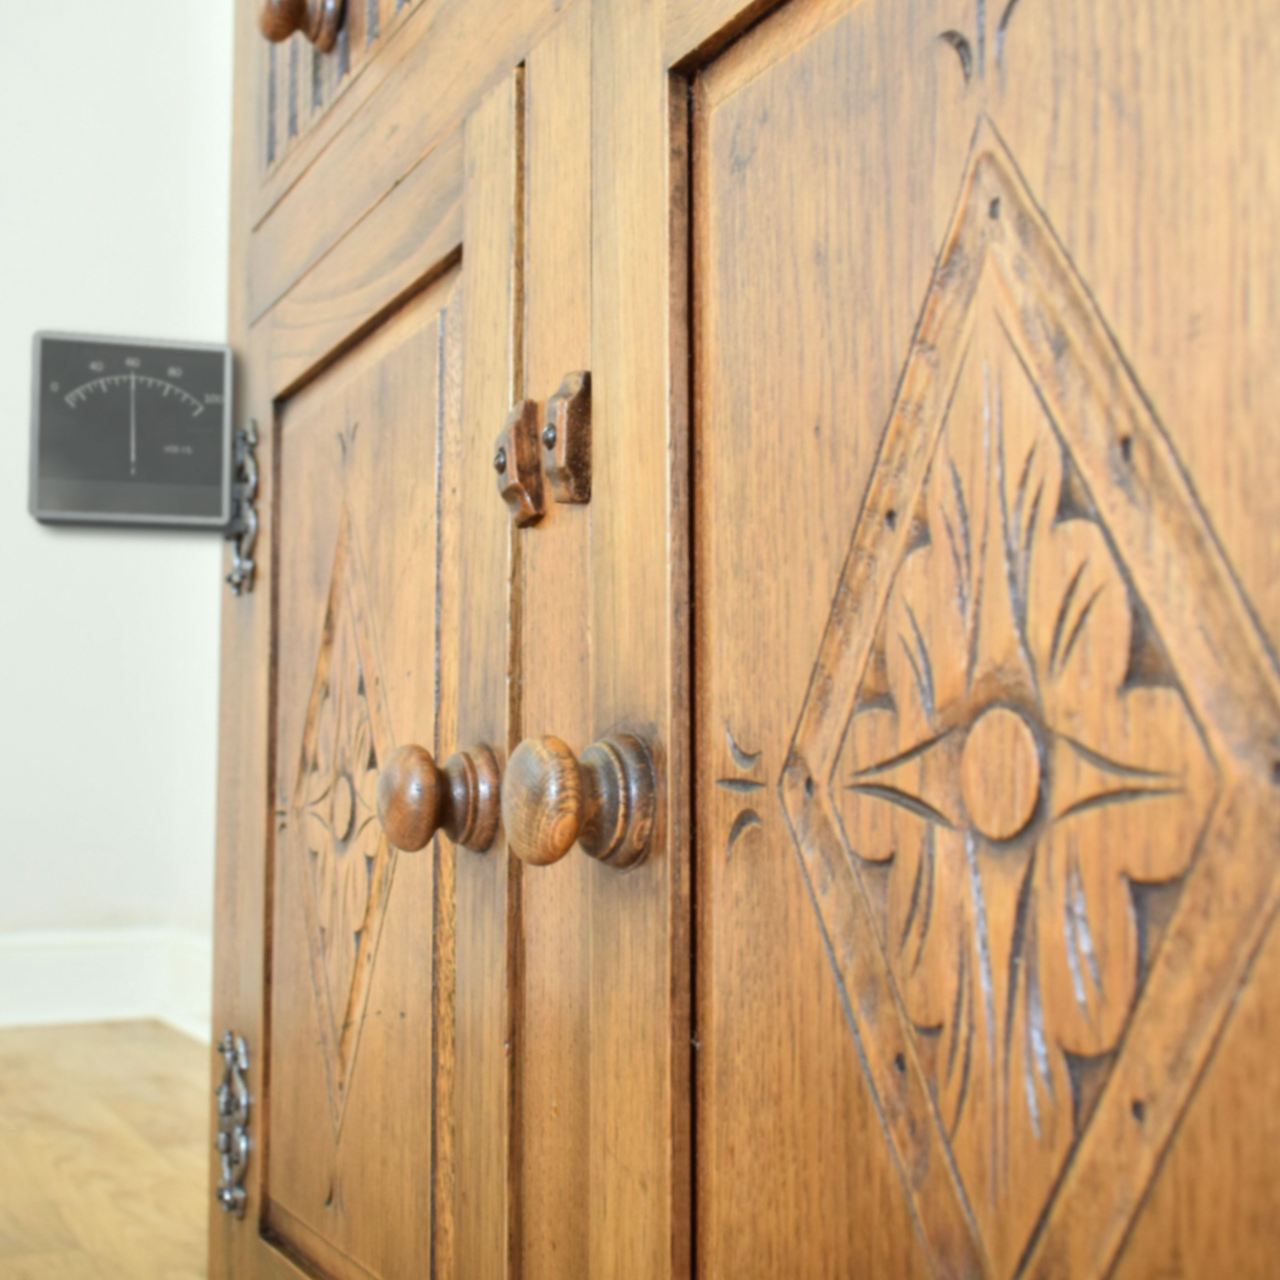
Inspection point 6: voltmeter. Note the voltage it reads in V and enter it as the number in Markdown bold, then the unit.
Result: **60** V
